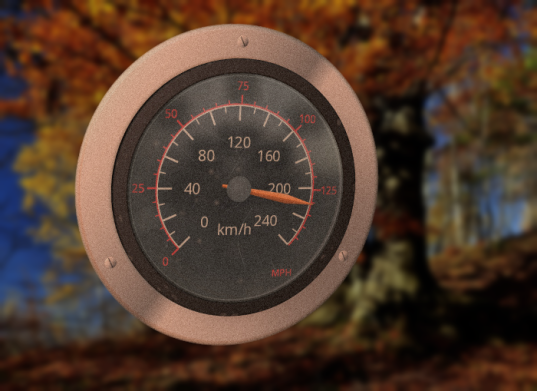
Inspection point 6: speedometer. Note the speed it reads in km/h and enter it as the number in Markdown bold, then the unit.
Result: **210** km/h
